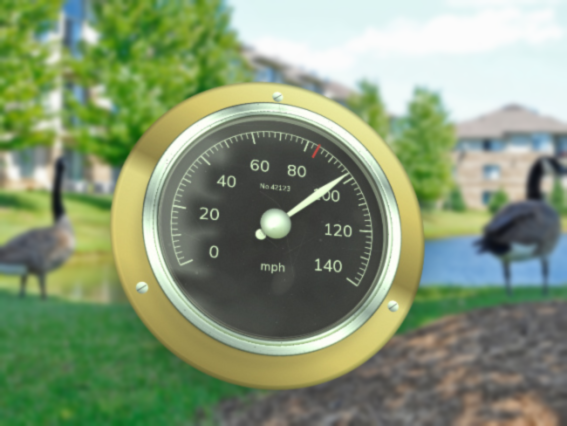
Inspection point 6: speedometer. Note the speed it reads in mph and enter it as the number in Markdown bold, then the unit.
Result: **98** mph
